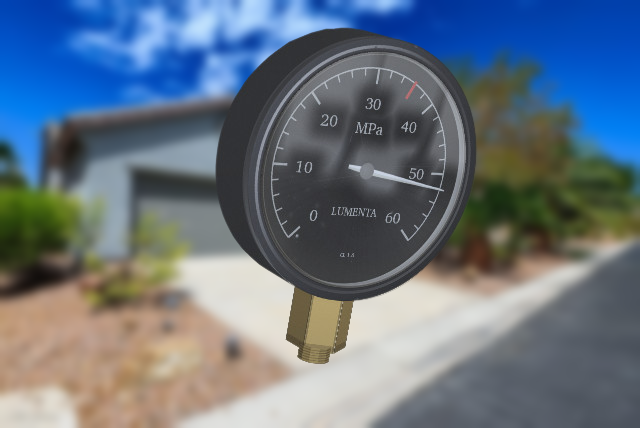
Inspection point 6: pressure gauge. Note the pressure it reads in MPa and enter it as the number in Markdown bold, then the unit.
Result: **52** MPa
